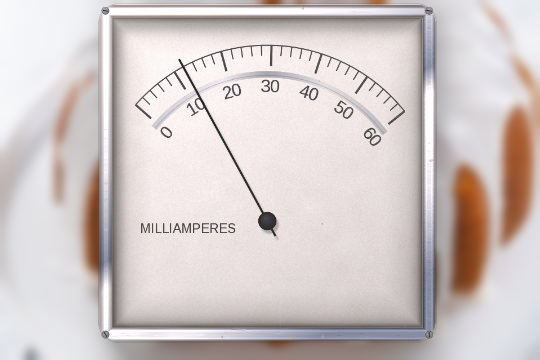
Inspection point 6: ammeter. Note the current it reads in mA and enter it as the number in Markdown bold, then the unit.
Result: **12** mA
